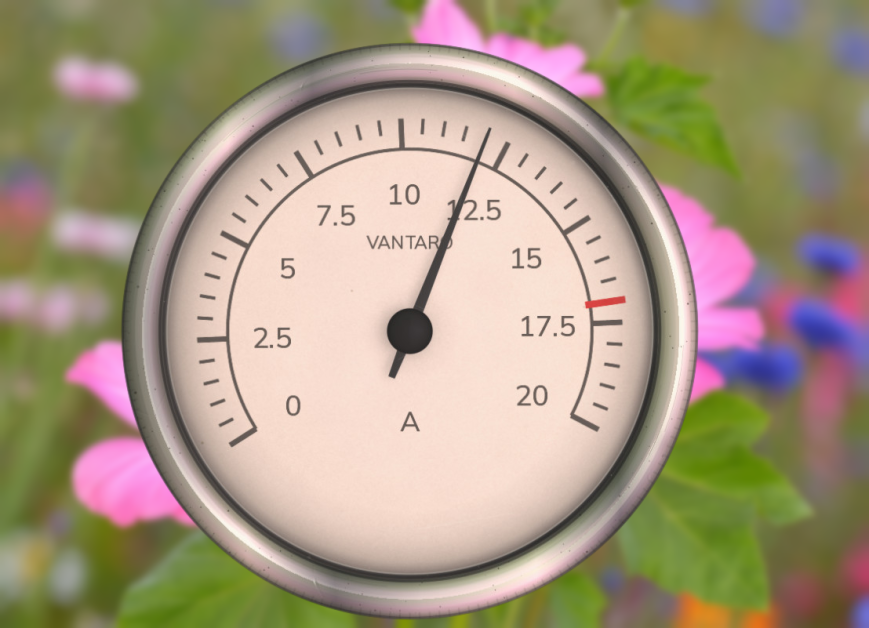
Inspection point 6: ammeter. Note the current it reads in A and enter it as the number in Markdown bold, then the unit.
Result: **12** A
